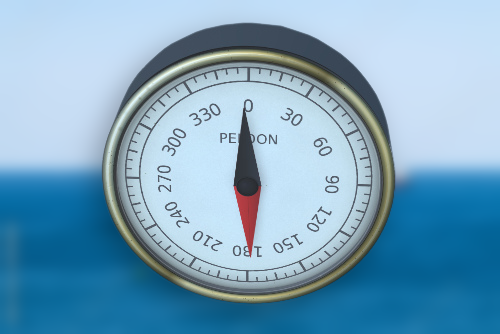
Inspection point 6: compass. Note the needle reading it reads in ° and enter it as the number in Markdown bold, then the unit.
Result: **177.5** °
